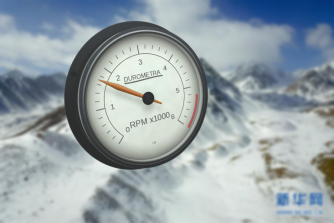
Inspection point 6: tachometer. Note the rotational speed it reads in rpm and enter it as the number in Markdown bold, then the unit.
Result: **1700** rpm
